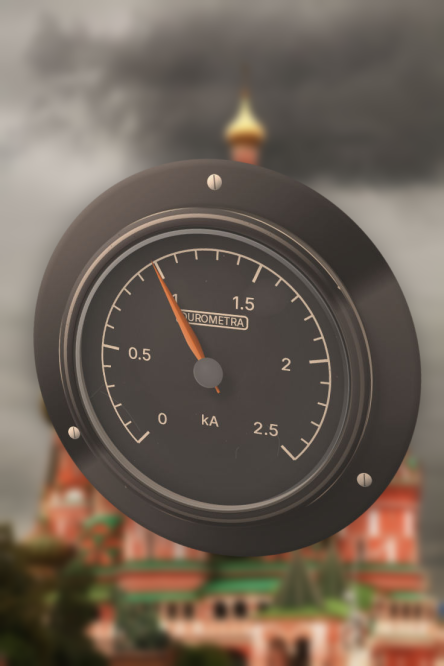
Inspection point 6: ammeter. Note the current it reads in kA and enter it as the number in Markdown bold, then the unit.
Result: **1** kA
